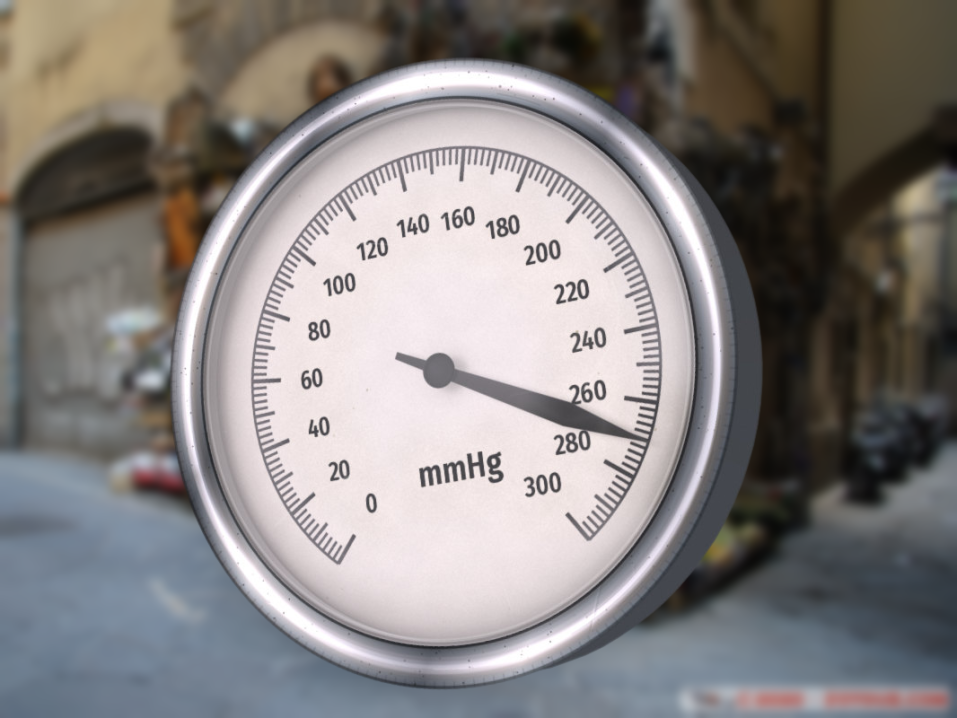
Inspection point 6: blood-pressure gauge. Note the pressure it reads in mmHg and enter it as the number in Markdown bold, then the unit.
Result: **270** mmHg
